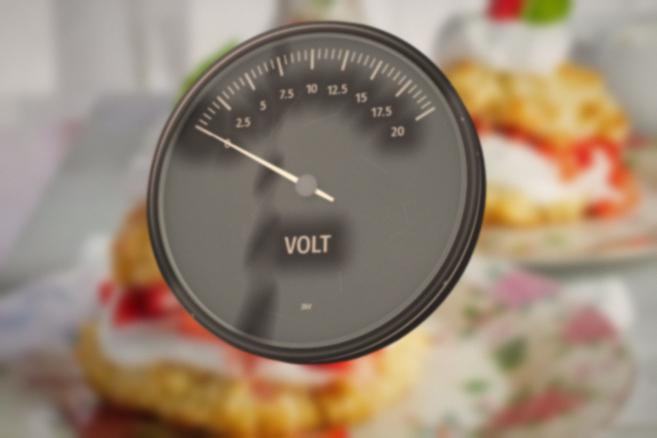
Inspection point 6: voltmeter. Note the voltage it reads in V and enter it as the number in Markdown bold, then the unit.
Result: **0** V
